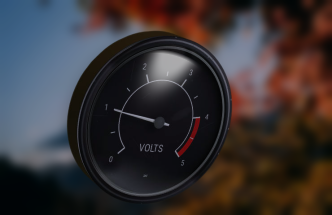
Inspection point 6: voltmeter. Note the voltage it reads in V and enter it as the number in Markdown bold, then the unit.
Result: **1** V
